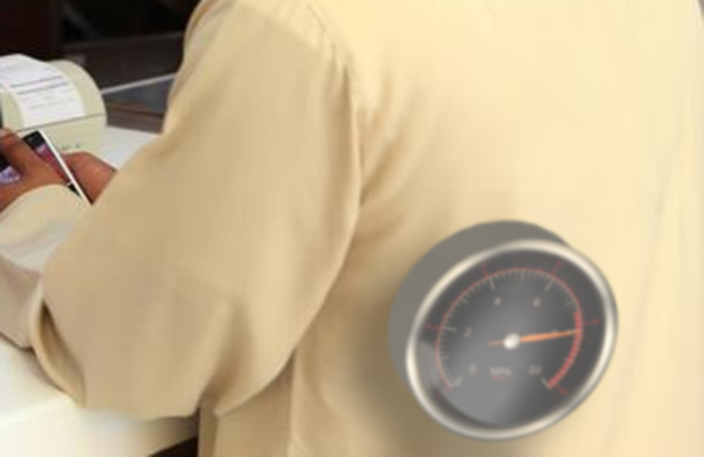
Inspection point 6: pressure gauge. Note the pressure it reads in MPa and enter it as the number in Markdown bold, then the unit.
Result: **8** MPa
